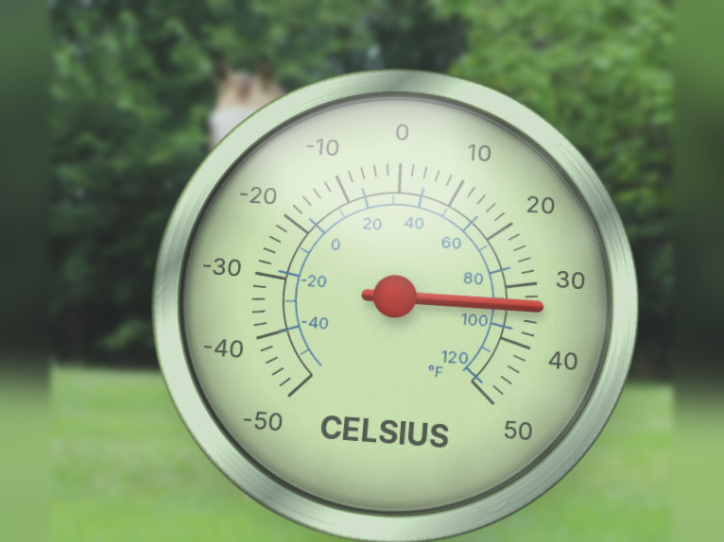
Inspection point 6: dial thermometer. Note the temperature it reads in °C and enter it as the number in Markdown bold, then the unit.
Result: **34** °C
